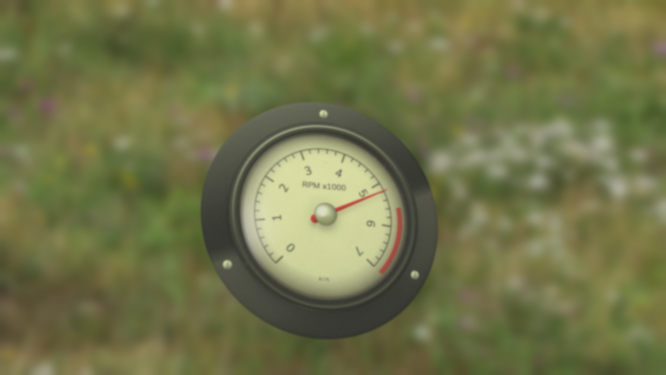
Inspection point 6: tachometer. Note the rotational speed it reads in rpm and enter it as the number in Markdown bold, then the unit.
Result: **5200** rpm
